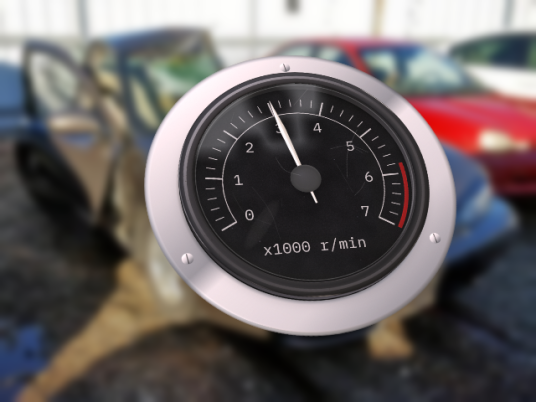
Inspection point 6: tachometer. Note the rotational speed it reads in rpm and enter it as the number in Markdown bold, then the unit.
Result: **3000** rpm
